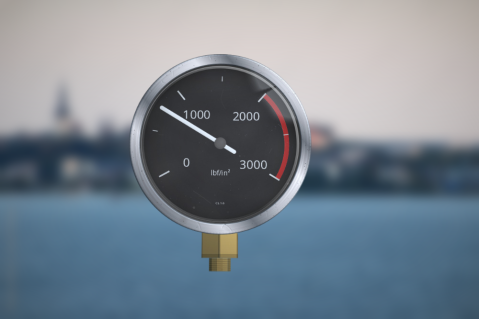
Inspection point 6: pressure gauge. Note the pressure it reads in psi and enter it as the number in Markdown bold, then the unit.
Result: **750** psi
